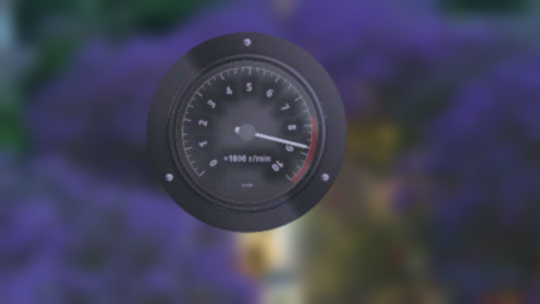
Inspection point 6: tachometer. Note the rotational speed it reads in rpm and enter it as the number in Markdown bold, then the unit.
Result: **8750** rpm
